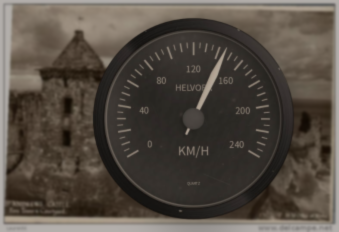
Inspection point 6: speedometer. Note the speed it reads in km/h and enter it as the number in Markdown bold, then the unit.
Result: **145** km/h
